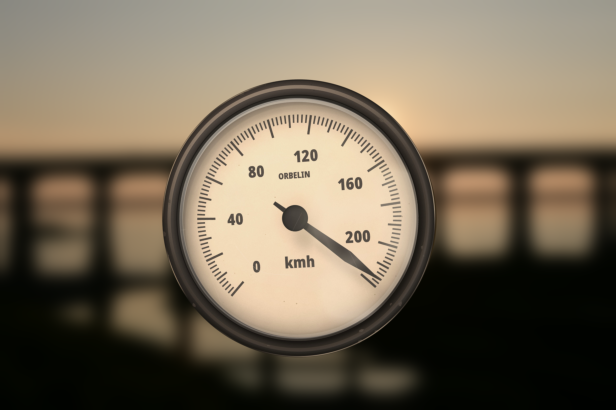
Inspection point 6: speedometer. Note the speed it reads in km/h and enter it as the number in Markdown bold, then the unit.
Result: **216** km/h
